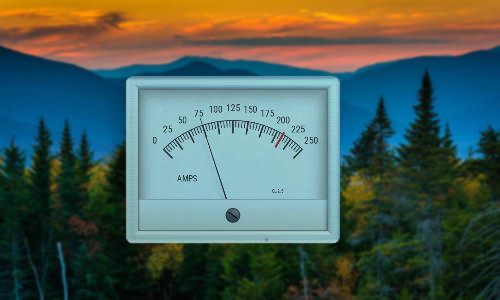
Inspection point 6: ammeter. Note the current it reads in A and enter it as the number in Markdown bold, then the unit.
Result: **75** A
